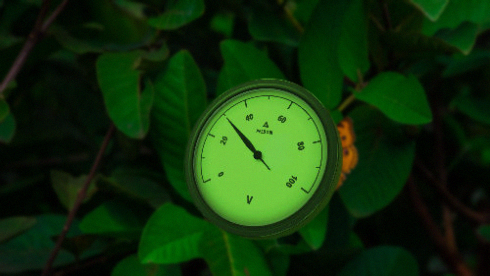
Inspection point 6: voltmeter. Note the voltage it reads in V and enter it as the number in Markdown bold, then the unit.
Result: **30** V
